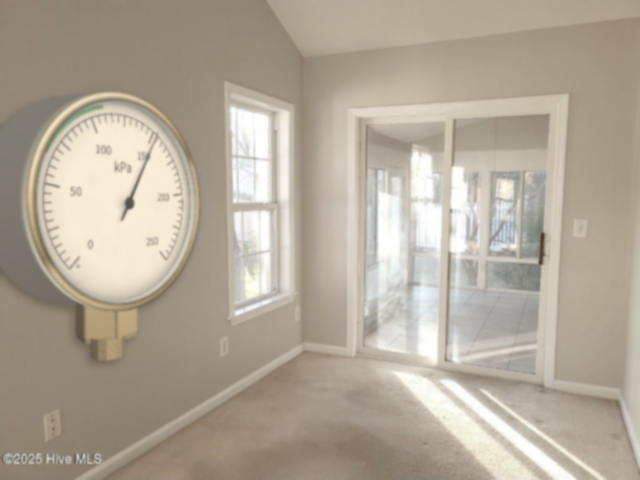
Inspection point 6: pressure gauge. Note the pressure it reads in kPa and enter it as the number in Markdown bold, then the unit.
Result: **150** kPa
